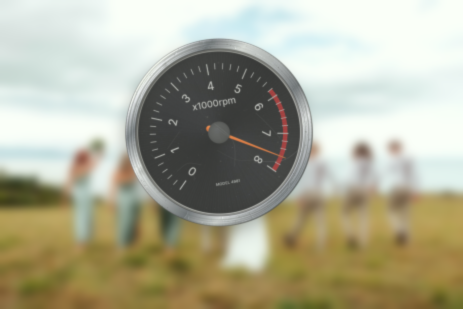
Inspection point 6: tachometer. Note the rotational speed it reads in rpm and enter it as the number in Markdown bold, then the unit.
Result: **7600** rpm
